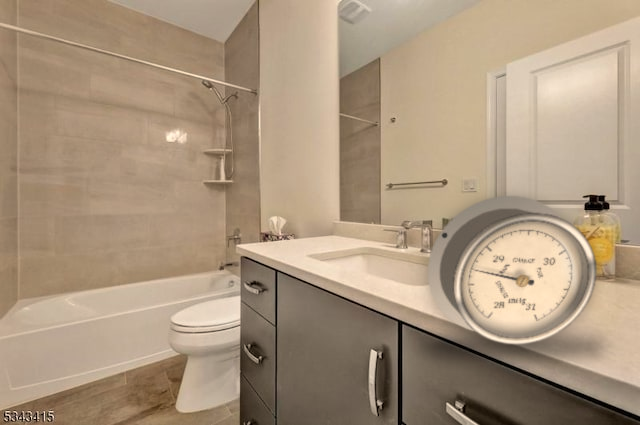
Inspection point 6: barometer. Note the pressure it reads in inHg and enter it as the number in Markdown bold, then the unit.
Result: **28.7** inHg
